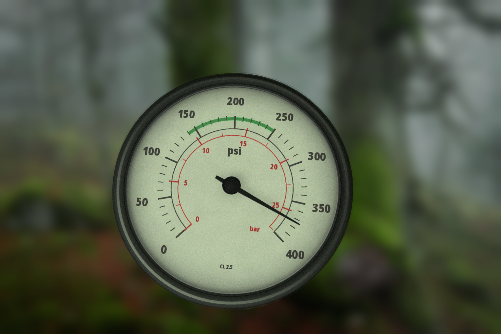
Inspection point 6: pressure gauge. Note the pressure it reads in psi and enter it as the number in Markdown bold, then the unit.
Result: **375** psi
